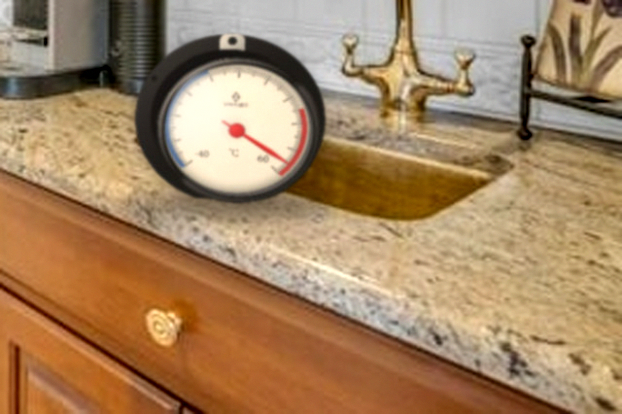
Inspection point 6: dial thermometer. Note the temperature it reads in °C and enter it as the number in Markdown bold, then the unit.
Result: **55** °C
